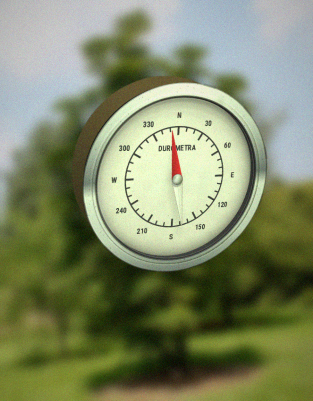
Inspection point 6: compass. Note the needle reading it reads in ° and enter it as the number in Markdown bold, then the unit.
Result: **350** °
